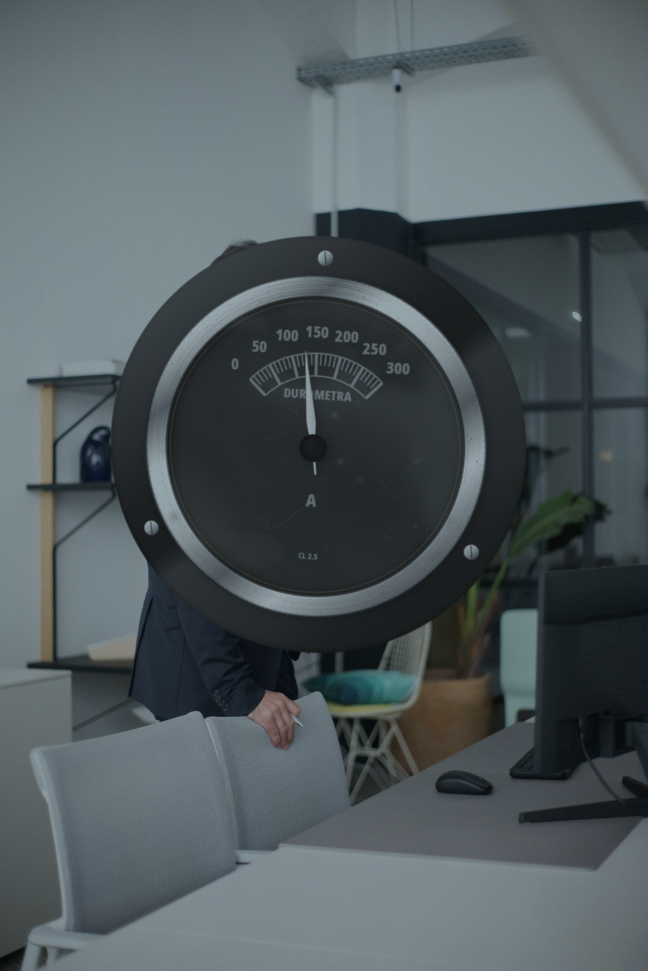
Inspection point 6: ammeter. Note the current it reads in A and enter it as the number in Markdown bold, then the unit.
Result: **130** A
